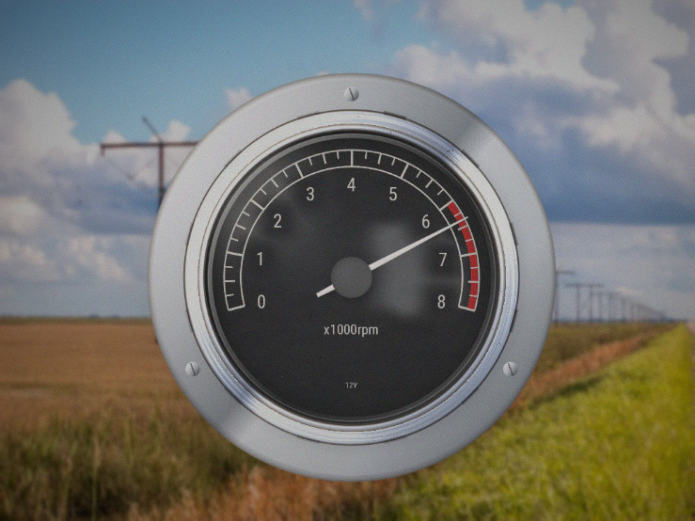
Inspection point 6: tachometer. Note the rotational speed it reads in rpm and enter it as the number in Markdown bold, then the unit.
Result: **6375** rpm
